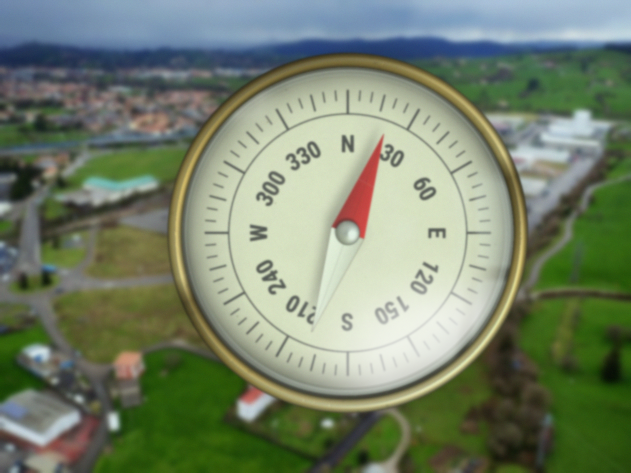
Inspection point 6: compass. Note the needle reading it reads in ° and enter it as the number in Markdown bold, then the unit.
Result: **20** °
